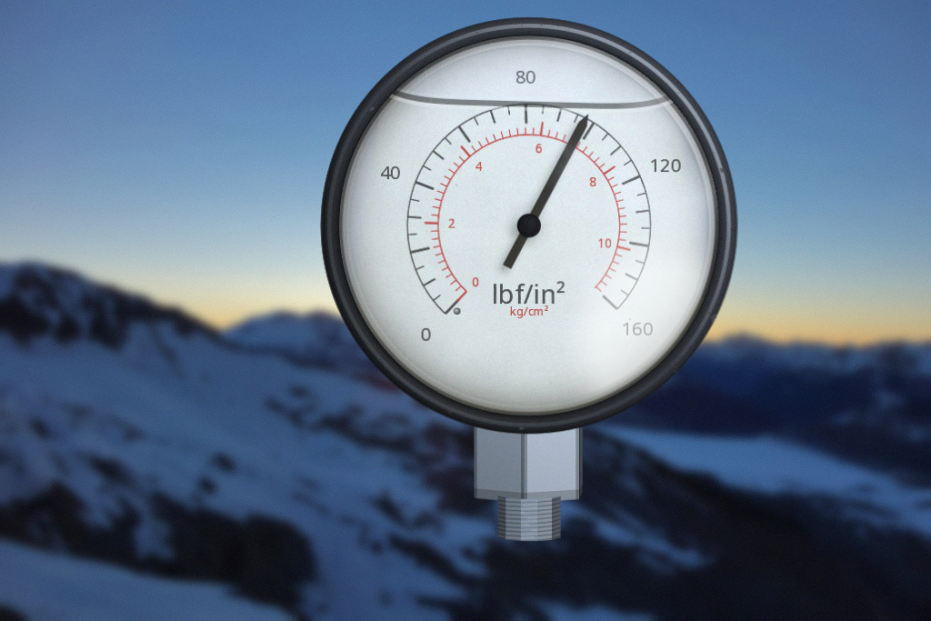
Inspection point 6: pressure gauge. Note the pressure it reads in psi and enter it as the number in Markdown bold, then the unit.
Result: **97.5** psi
